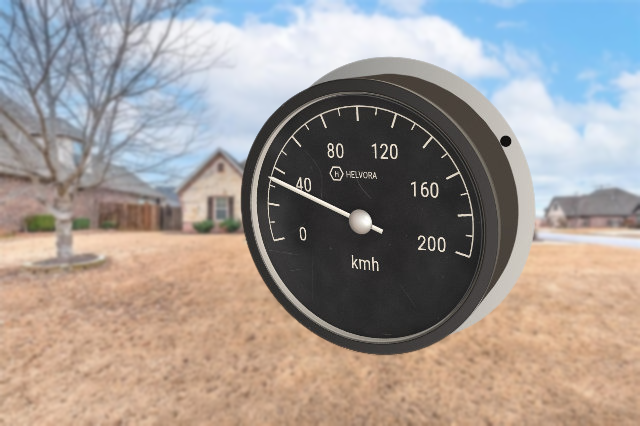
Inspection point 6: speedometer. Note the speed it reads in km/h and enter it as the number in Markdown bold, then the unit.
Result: **35** km/h
